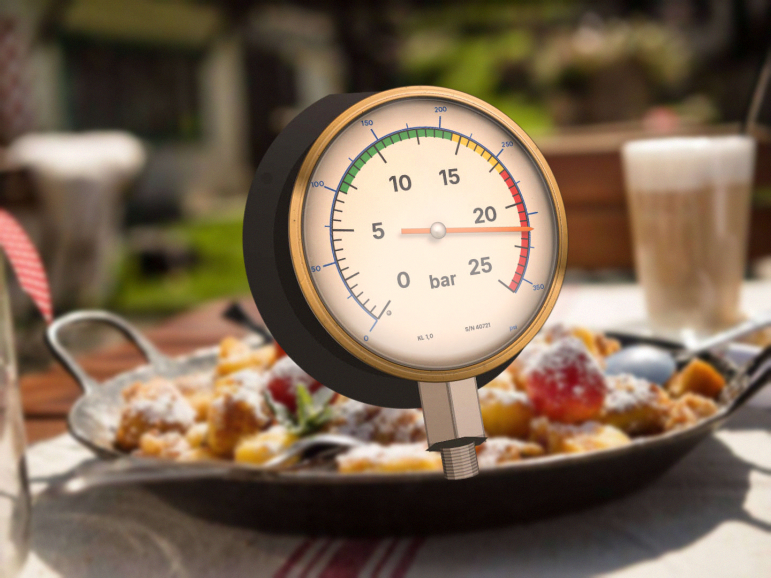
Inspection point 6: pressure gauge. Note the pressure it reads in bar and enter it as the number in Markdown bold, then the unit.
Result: **21.5** bar
